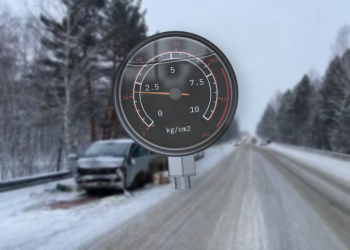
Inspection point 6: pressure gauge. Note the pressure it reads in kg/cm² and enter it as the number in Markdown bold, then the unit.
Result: **2** kg/cm²
